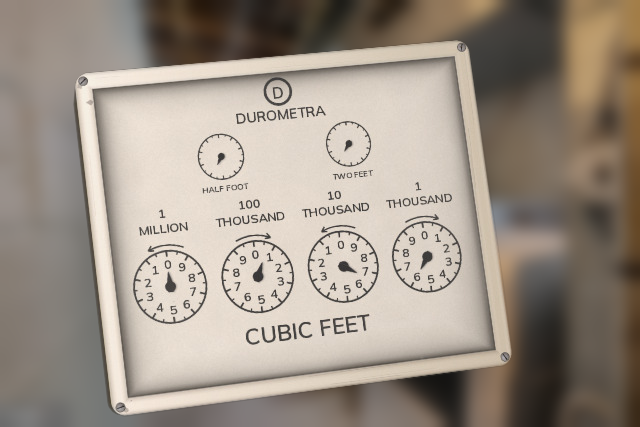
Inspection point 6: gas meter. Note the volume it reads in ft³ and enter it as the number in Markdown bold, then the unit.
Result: **6600** ft³
